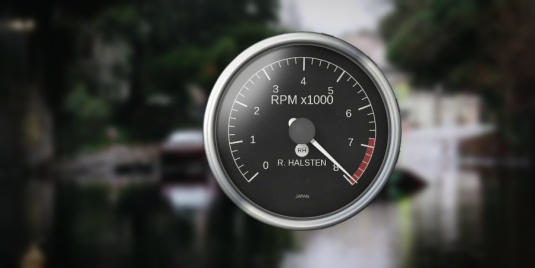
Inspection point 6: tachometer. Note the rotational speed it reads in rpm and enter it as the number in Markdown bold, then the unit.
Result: **7900** rpm
